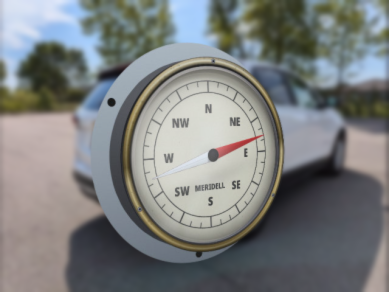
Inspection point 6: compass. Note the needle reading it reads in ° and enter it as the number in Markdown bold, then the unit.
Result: **75** °
